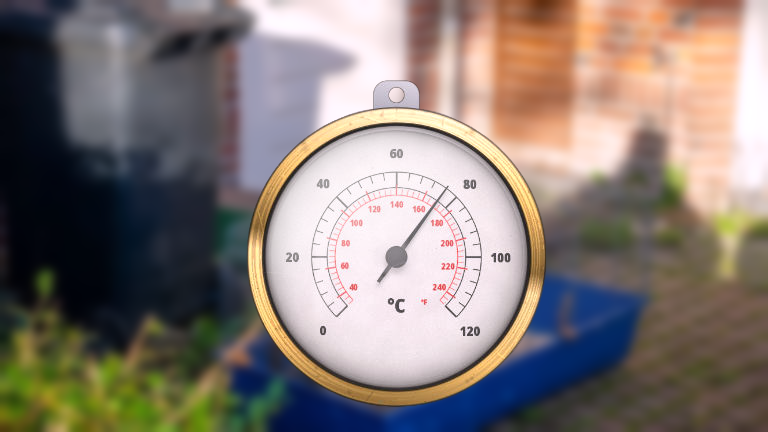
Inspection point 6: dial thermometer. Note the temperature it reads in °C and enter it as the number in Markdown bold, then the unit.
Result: **76** °C
